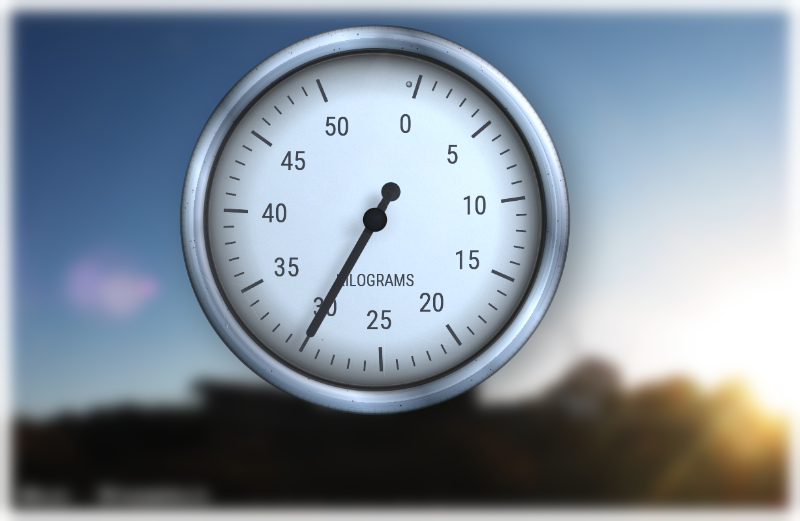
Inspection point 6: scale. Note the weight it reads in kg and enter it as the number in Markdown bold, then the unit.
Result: **30** kg
